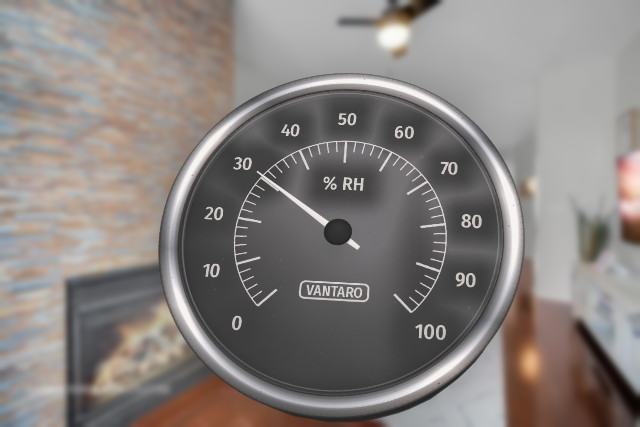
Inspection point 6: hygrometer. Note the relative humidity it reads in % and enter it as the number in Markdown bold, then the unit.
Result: **30** %
